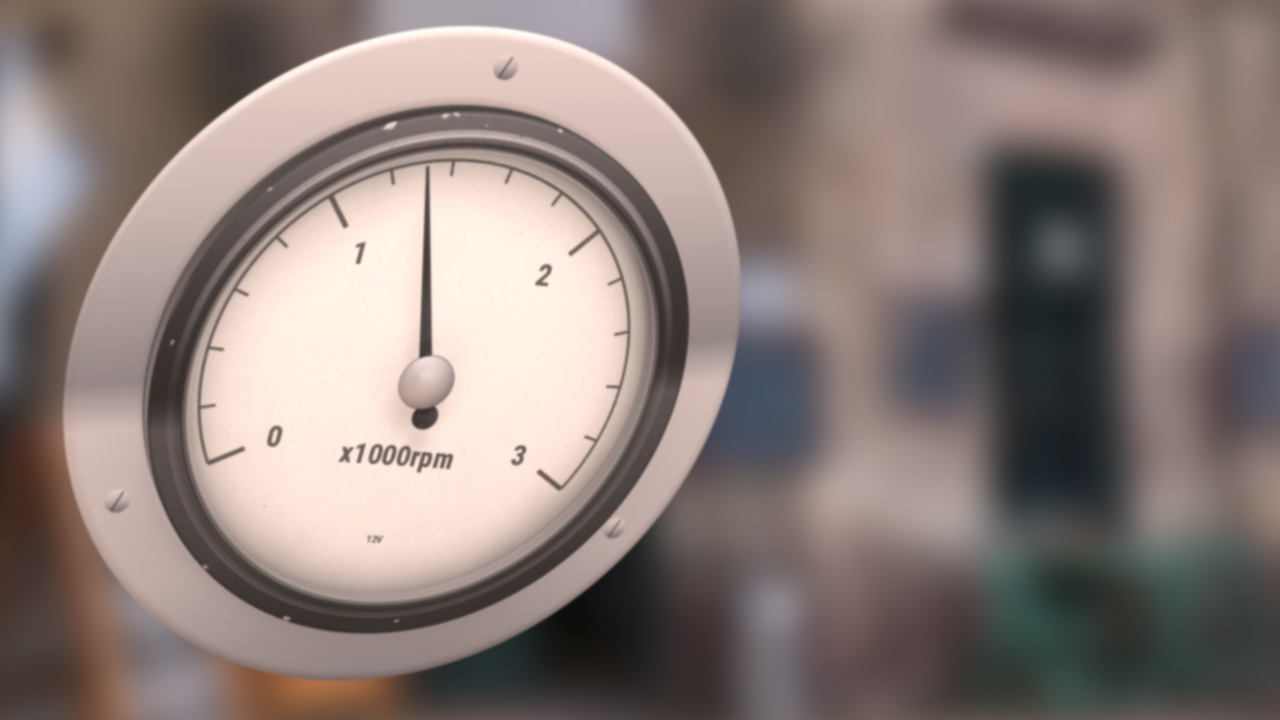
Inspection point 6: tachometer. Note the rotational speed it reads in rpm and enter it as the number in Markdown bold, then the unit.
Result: **1300** rpm
